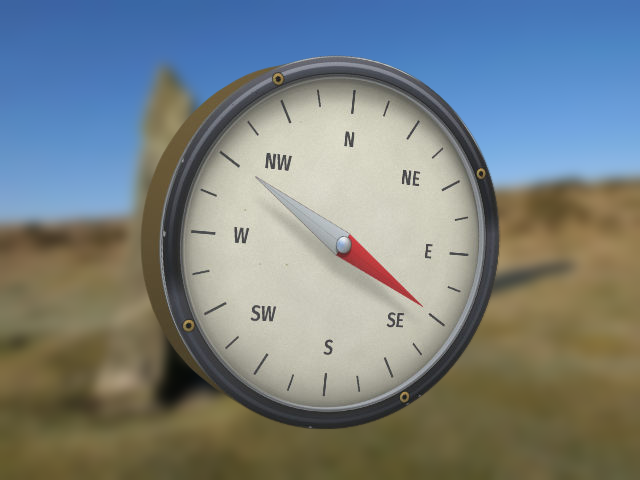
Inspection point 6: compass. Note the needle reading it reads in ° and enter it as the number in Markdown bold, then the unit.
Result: **120** °
